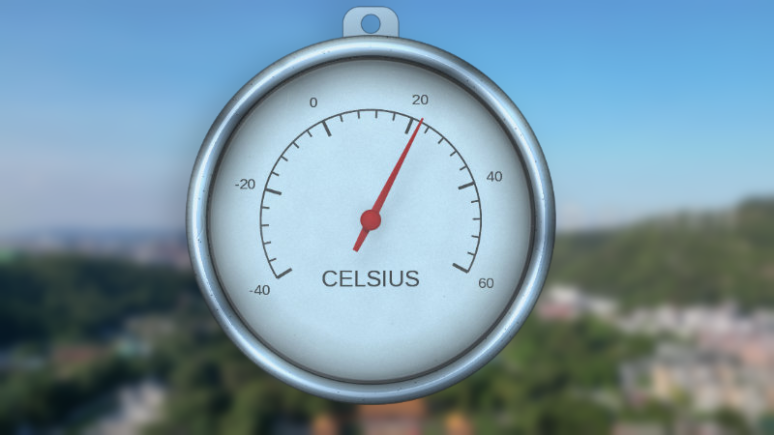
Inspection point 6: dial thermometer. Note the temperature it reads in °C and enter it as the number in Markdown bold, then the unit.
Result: **22** °C
